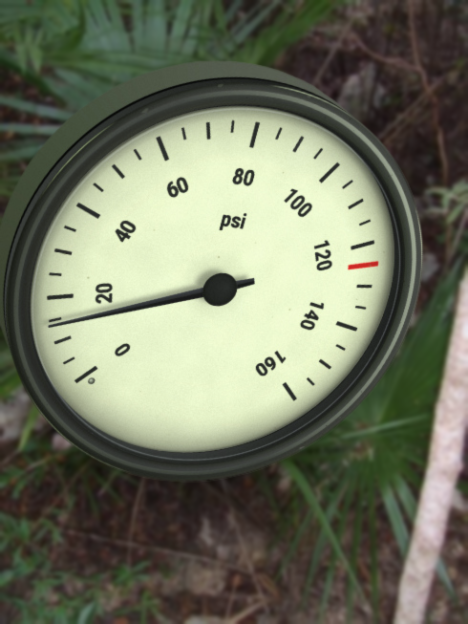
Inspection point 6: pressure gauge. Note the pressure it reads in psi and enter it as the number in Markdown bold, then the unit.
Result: **15** psi
